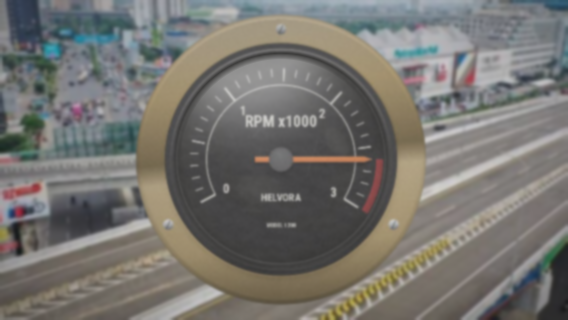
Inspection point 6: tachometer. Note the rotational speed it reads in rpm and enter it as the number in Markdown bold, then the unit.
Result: **2600** rpm
